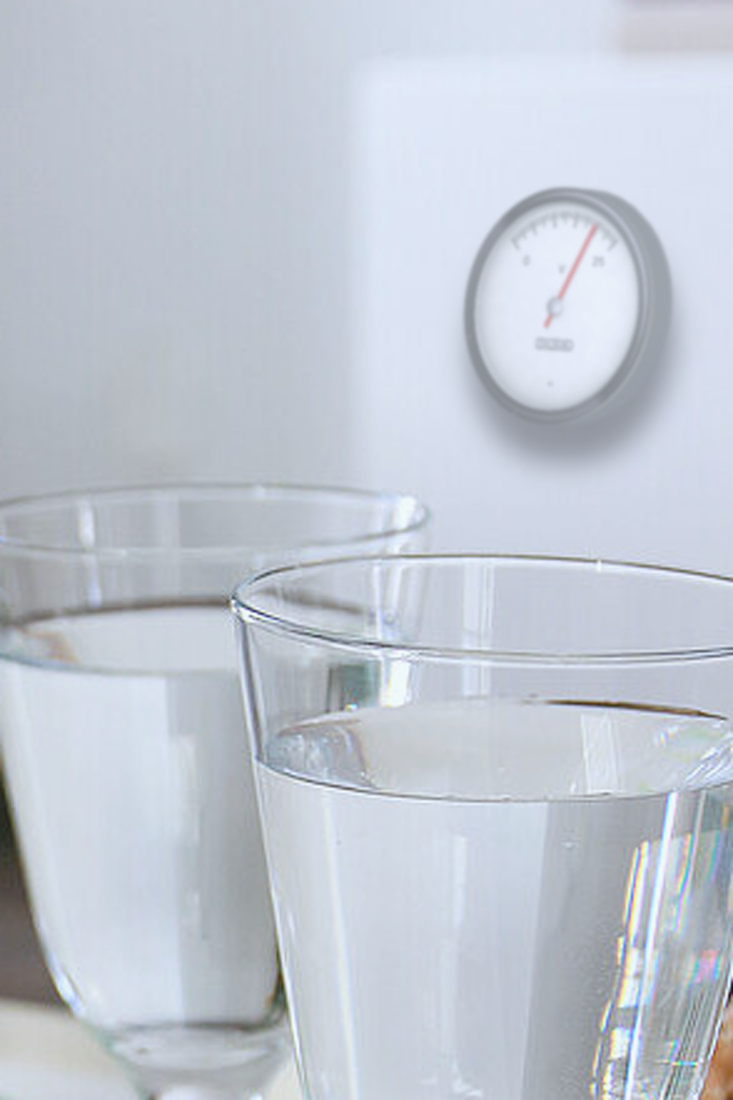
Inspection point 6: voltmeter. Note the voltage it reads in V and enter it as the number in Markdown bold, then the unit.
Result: **20** V
